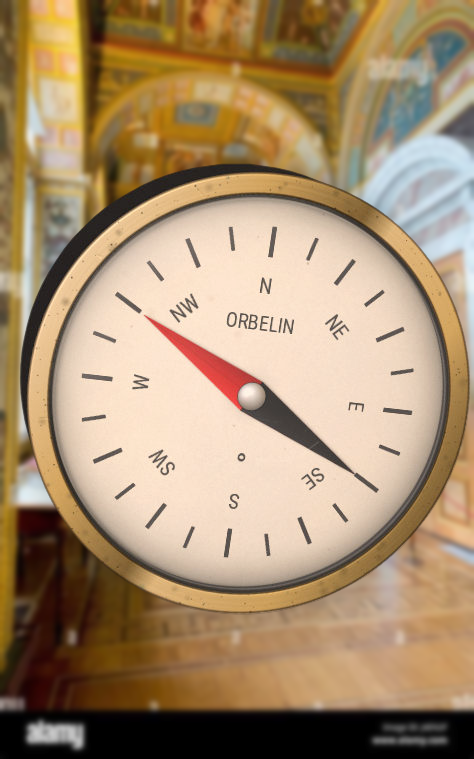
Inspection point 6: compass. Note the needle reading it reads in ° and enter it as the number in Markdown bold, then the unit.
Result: **300** °
